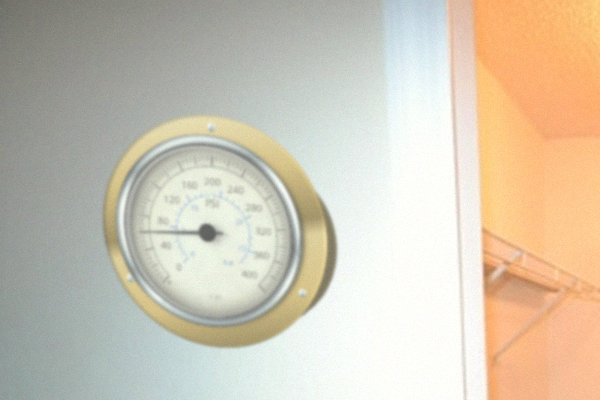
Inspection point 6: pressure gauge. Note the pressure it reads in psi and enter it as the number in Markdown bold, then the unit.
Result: **60** psi
